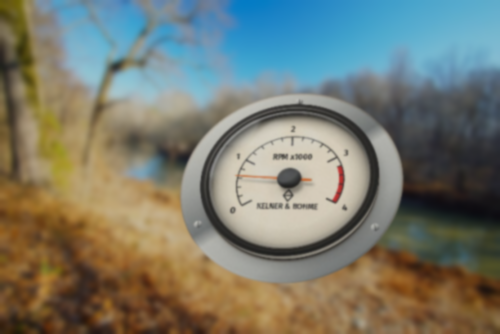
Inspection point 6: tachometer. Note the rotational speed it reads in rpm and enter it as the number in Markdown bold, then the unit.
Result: **600** rpm
